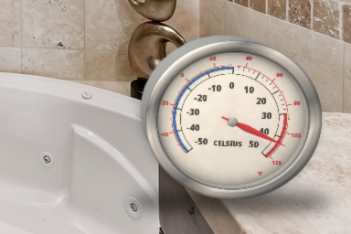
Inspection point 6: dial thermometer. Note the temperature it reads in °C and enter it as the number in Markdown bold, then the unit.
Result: **42** °C
